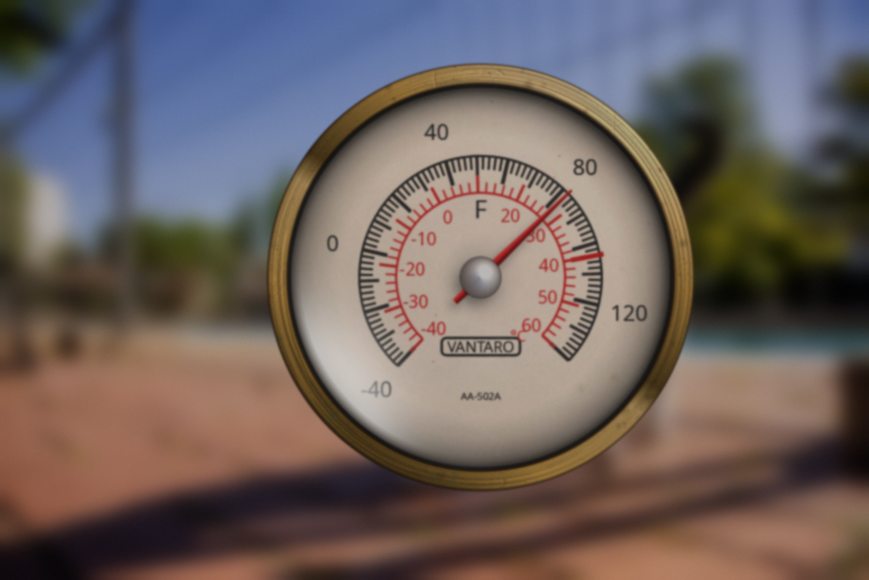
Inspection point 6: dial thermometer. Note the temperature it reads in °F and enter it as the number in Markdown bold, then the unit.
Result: **82** °F
